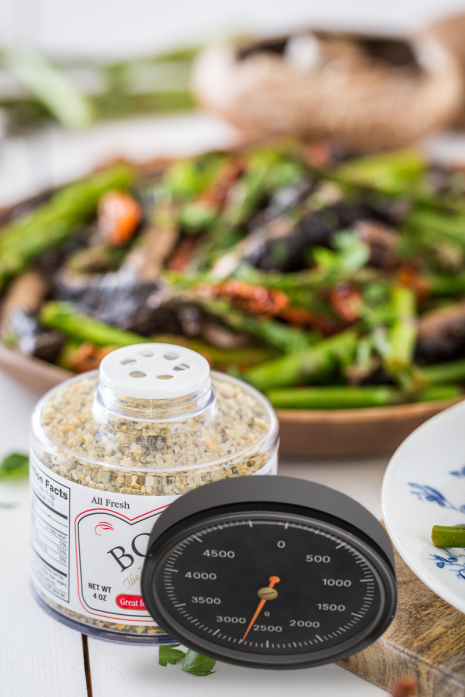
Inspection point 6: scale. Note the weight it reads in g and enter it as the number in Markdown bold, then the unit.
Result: **2750** g
